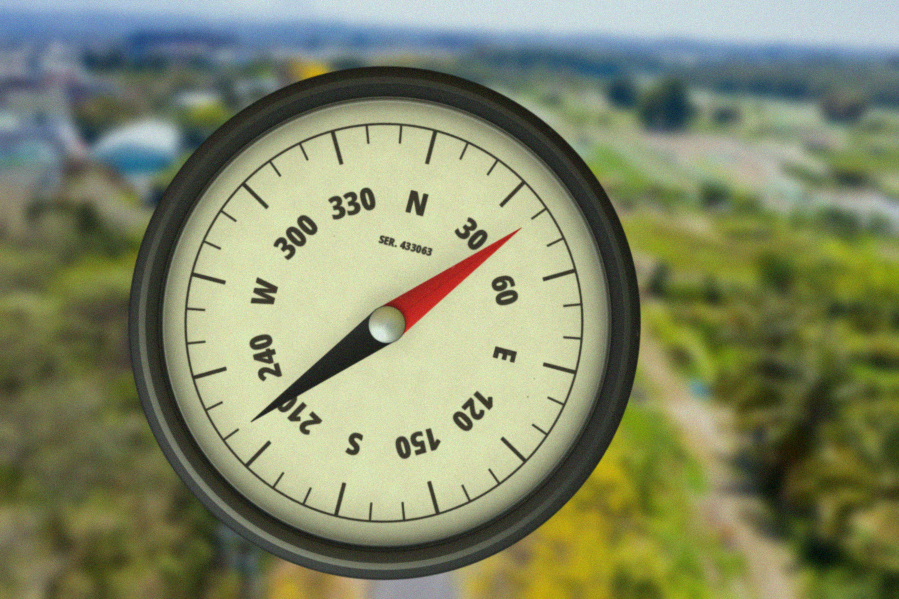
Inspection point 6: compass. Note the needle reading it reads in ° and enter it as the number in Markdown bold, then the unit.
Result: **40** °
